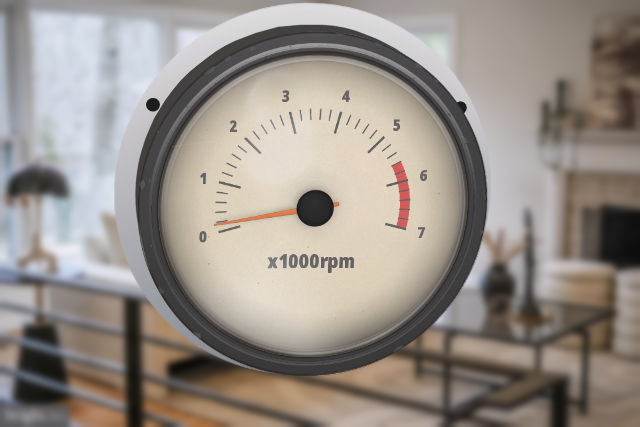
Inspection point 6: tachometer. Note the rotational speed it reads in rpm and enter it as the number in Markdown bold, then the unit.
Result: **200** rpm
